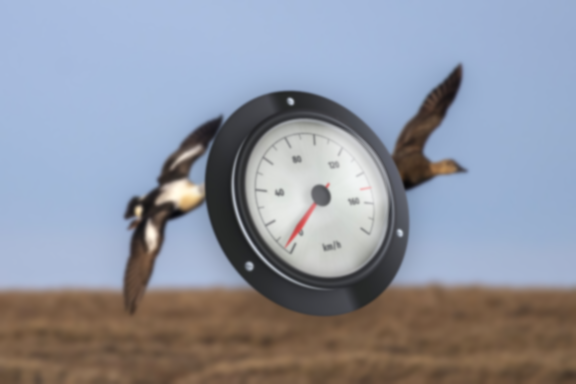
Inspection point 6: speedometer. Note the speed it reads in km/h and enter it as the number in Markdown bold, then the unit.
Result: **5** km/h
